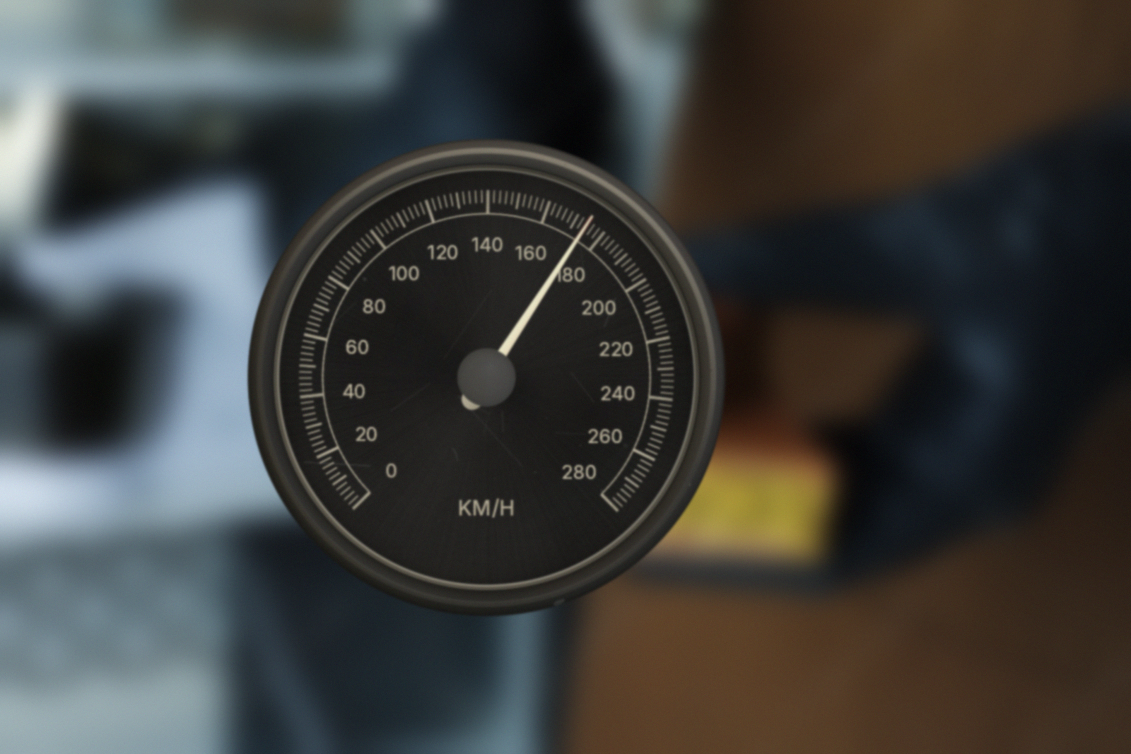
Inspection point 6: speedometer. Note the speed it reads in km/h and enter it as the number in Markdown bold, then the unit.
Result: **174** km/h
